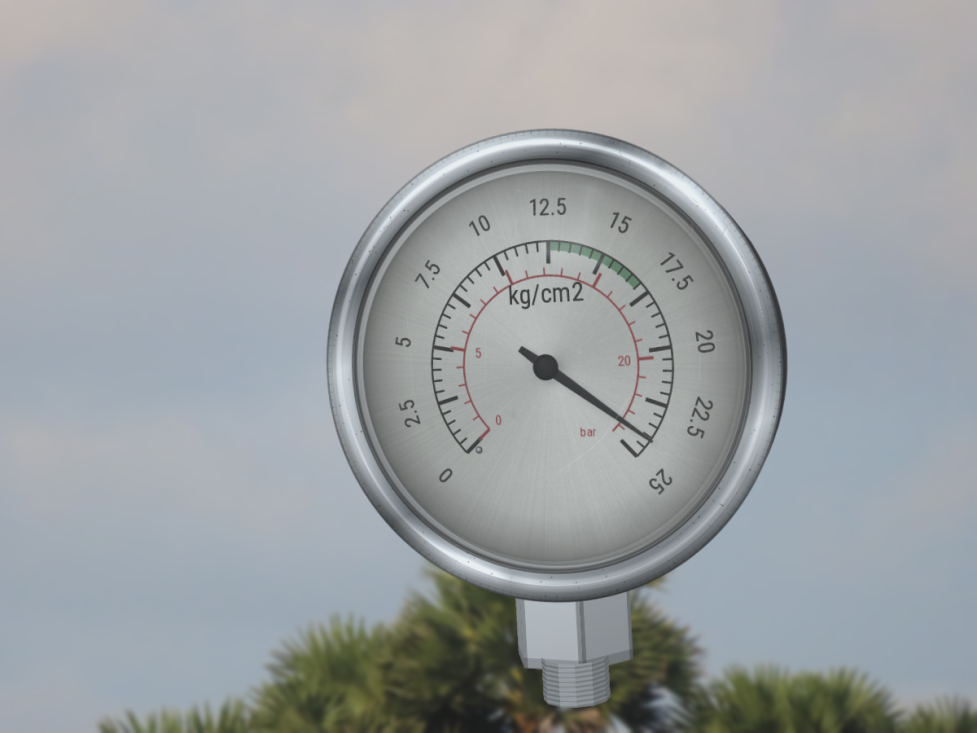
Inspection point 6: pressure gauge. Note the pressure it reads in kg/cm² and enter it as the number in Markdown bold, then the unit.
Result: **24** kg/cm²
